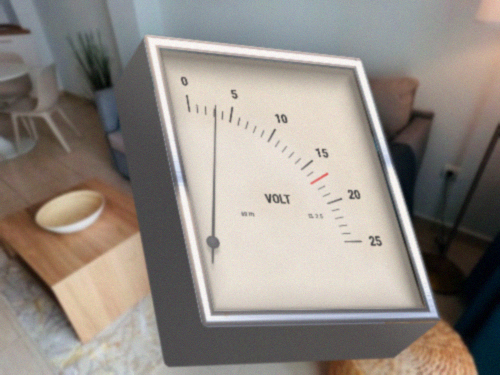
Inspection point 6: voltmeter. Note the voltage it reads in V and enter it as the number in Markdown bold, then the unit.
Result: **3** V
